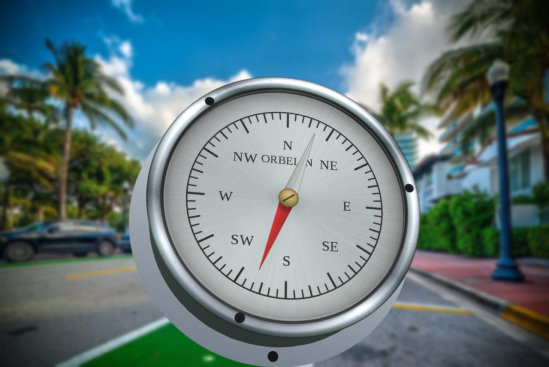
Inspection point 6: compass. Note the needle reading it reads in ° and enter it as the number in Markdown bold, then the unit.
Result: **200** °
